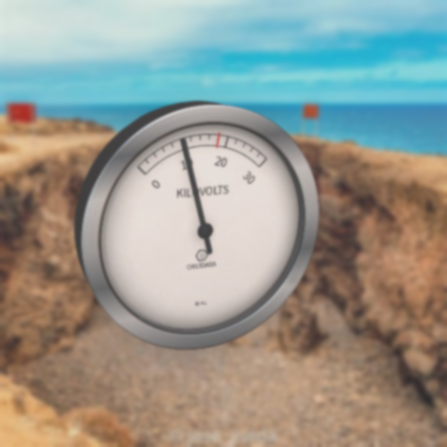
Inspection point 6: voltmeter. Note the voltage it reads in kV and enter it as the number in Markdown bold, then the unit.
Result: **10** kV
